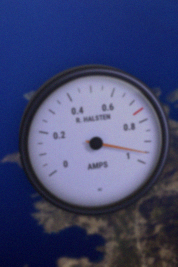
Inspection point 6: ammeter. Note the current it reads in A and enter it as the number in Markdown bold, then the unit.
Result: **0.95** A
